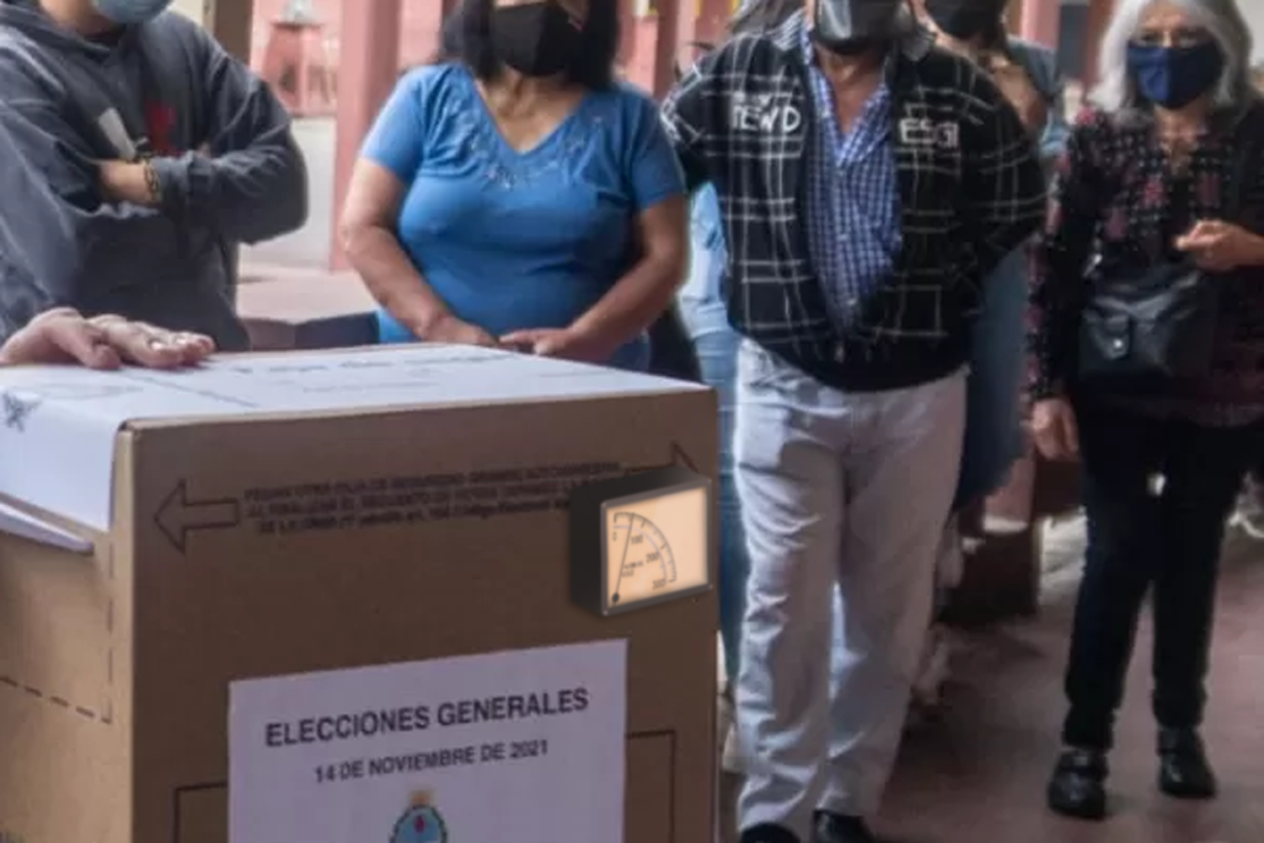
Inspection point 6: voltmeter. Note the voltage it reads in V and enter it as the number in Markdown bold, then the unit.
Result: **50** V
